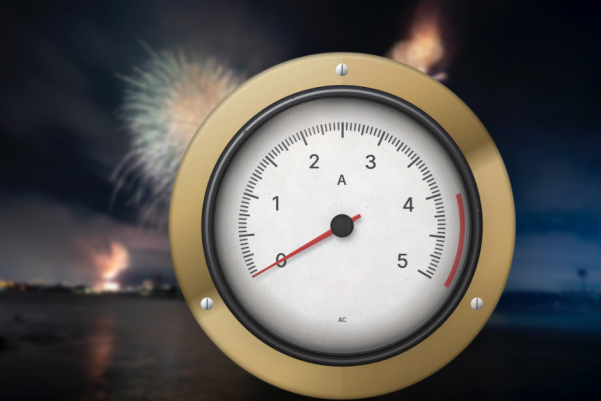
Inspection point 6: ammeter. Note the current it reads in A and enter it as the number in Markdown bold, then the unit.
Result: **0** A
